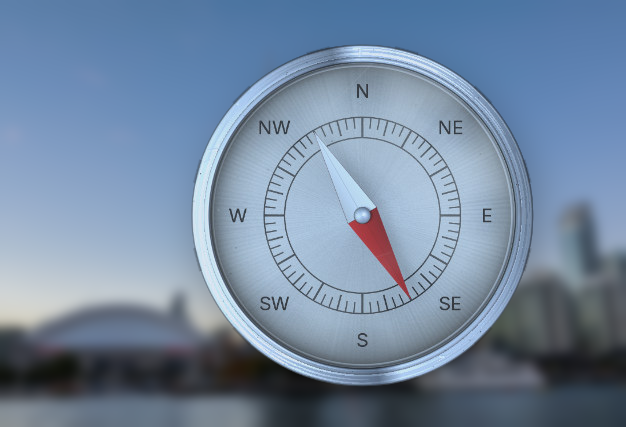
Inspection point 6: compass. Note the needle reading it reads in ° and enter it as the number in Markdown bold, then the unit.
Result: **150** °
